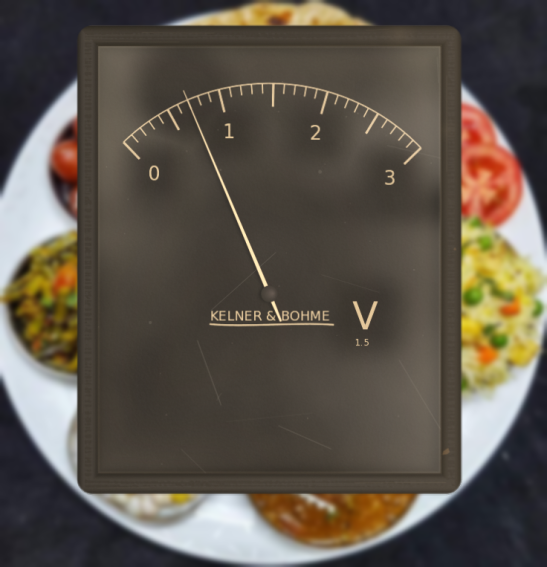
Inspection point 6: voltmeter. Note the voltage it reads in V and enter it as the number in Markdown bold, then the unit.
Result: **0.7** V
